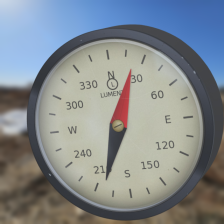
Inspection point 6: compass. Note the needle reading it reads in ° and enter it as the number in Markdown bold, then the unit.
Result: **22.5** °
